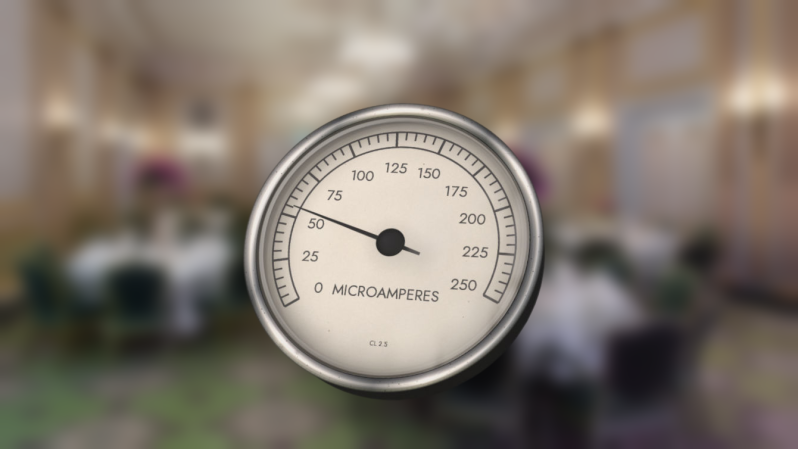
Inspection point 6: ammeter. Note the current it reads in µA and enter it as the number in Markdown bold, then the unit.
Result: **55** µA
